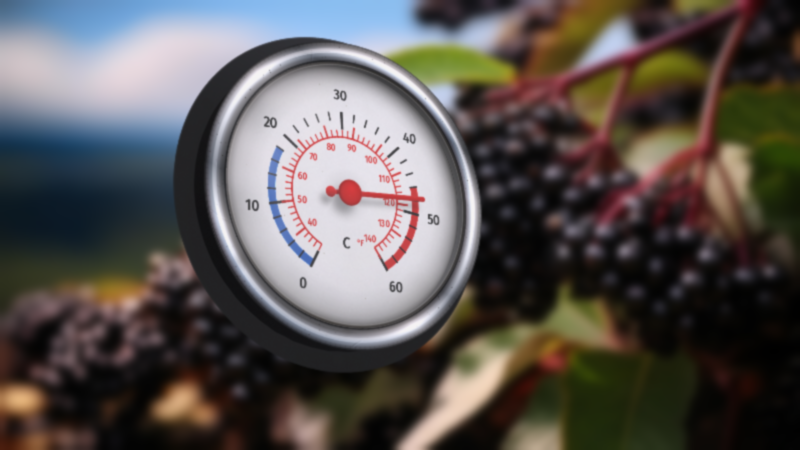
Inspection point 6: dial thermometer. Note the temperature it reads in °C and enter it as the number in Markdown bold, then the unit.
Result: **48** °C
